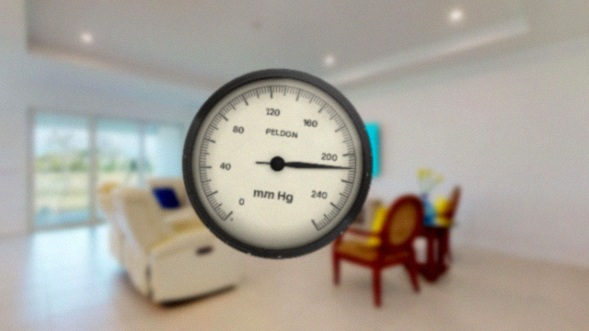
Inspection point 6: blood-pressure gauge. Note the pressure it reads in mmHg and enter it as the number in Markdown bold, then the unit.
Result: **210** mmHg
